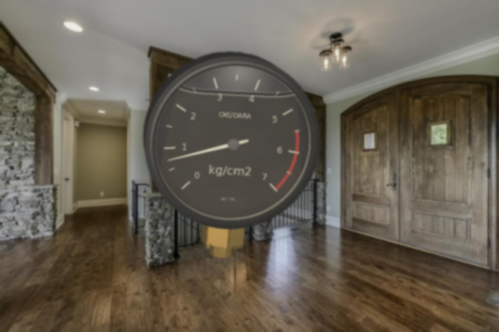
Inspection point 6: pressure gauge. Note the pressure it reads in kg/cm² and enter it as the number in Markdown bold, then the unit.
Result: **0.75** kg/cm²
